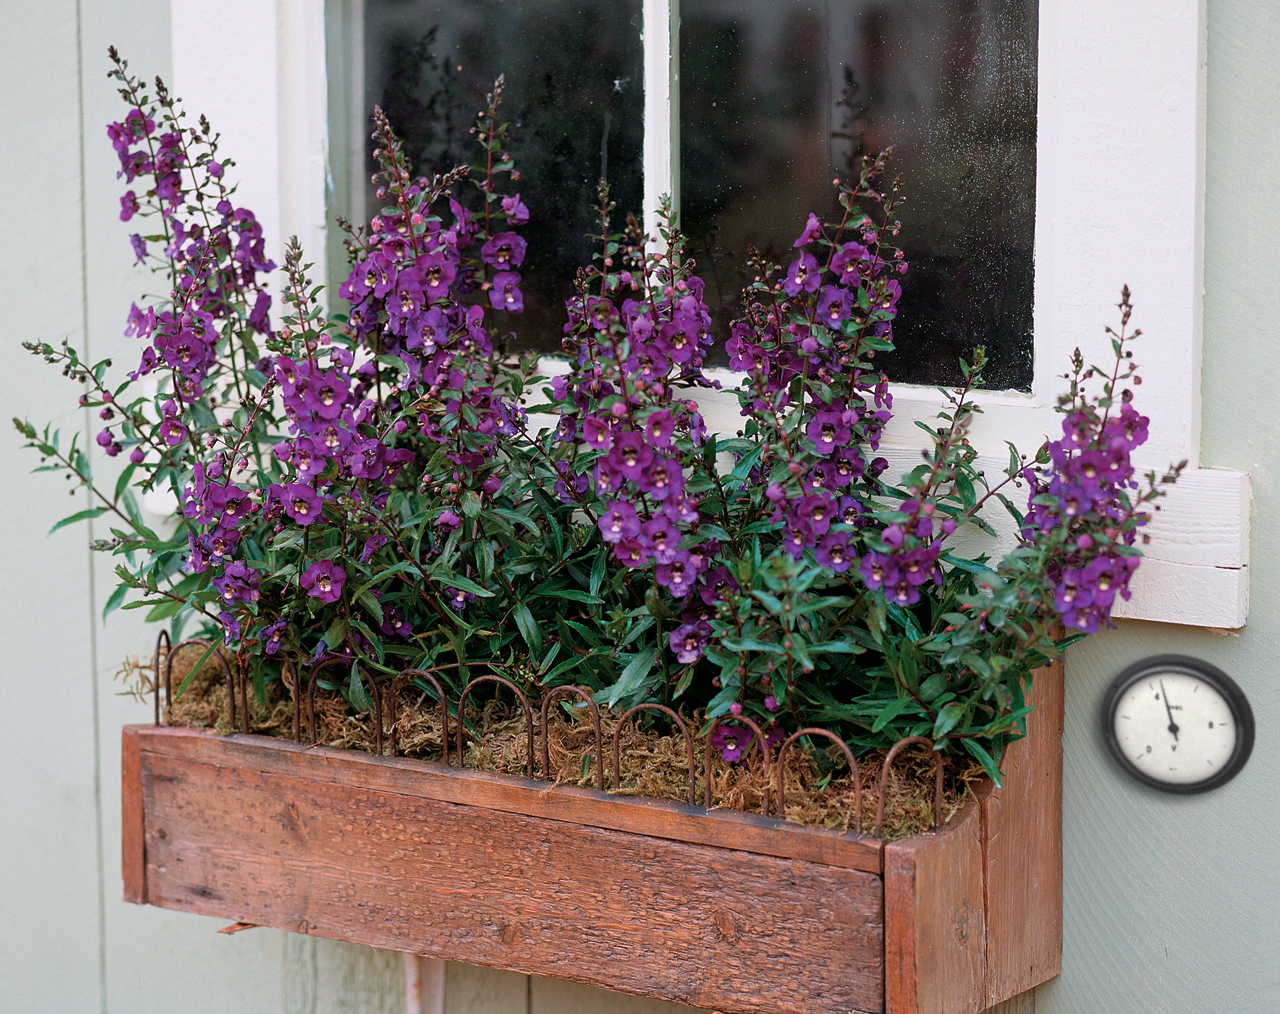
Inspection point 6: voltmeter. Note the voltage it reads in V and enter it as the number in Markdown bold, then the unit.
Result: **4.5** V
